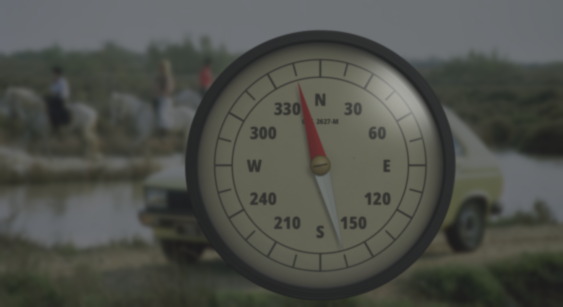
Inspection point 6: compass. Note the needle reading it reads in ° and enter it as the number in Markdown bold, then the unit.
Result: **345** °
